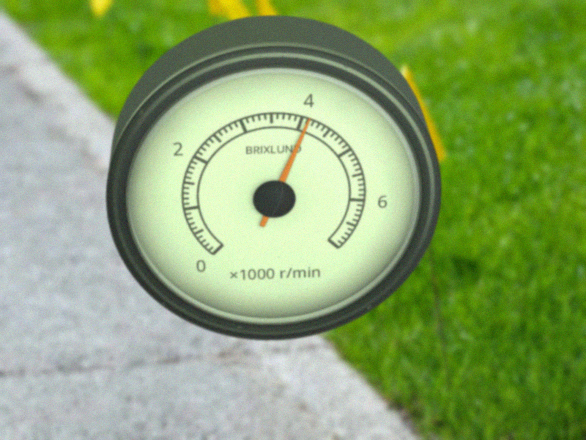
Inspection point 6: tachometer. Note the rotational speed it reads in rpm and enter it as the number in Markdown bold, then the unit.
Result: **4100** rpm
